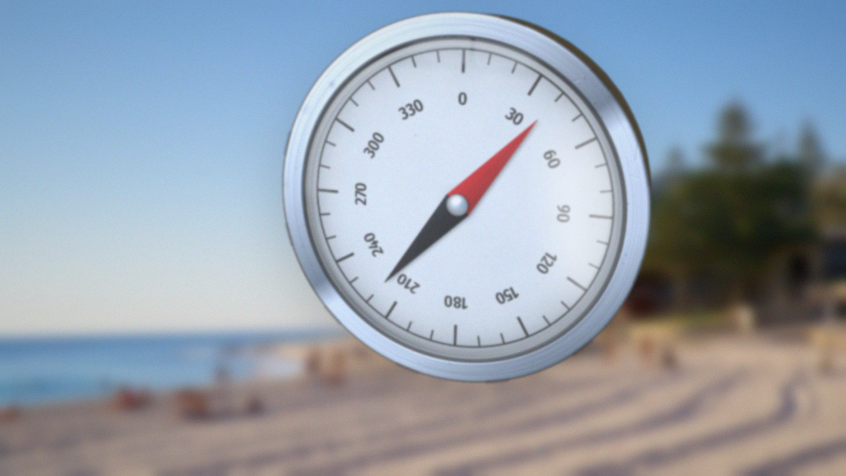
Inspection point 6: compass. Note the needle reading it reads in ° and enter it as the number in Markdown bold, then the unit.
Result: **40** °
